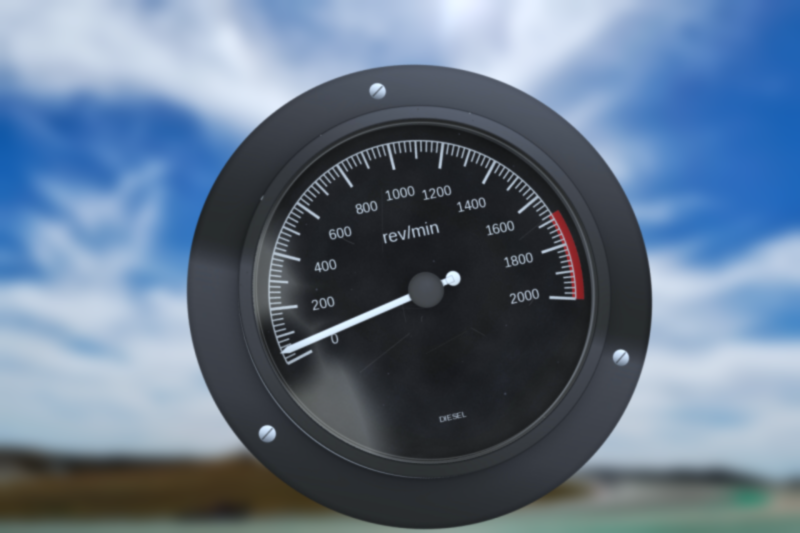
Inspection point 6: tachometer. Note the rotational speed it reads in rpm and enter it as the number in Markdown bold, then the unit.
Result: **40** rpm
